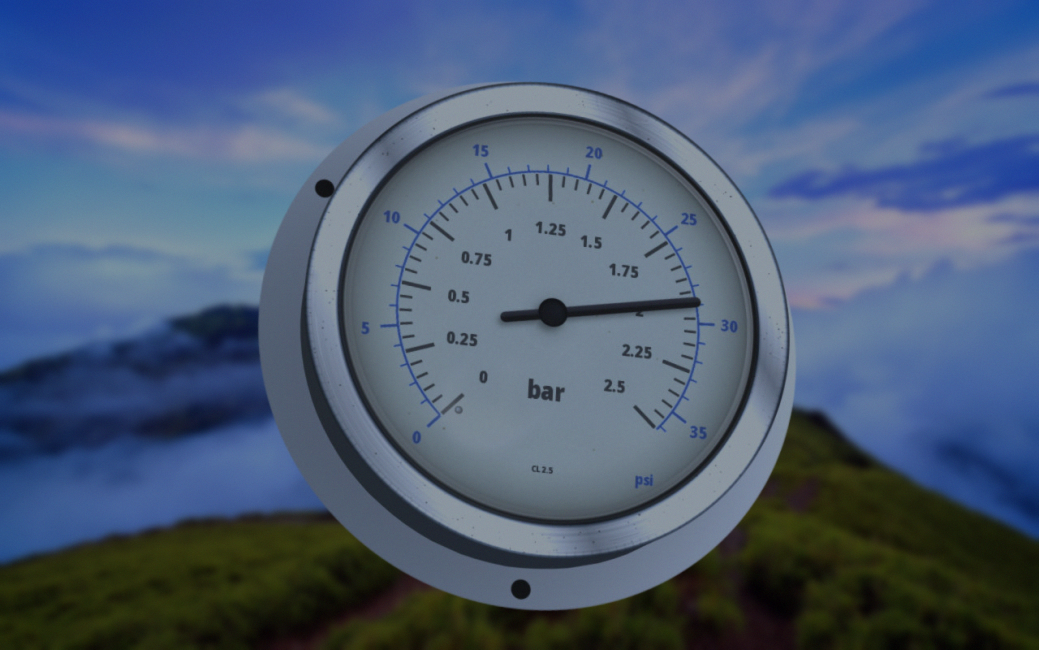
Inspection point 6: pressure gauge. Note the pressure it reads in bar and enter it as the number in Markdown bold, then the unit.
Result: **2** bar
